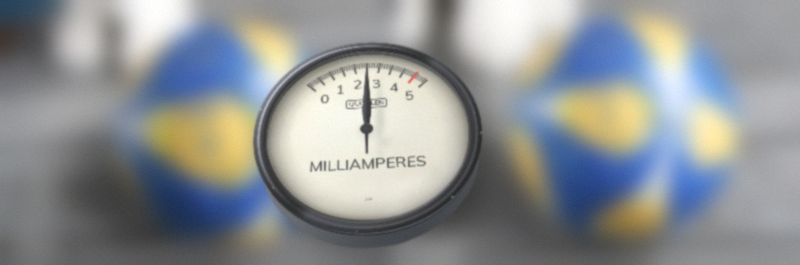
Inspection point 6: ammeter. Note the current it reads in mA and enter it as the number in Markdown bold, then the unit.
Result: **2.5** mA
